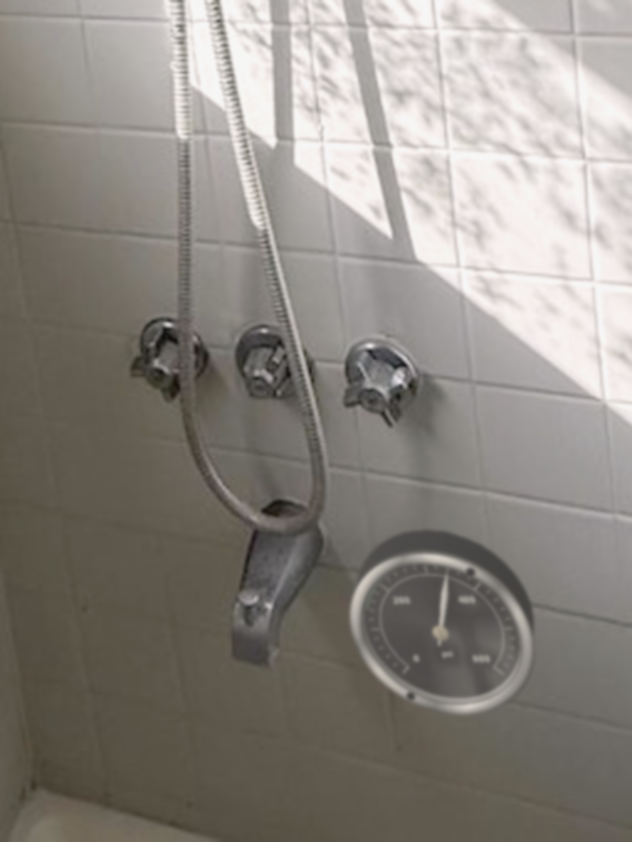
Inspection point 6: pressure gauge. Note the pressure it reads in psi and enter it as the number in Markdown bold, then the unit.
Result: **340** psi
